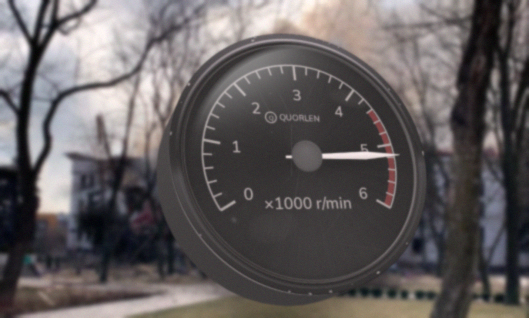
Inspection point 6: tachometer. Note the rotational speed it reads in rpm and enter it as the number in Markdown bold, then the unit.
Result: **5200** rpm
